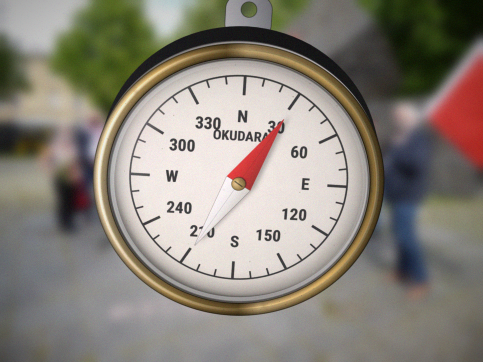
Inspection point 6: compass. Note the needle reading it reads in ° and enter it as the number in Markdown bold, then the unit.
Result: **30** °
